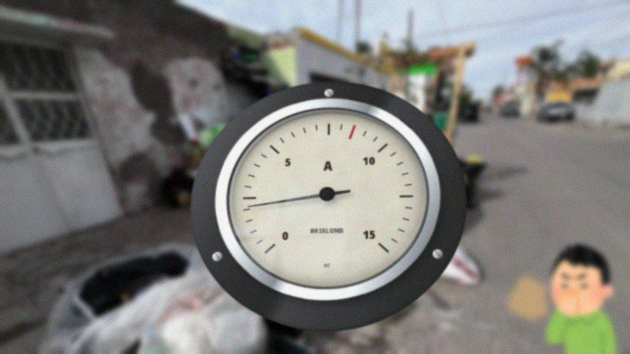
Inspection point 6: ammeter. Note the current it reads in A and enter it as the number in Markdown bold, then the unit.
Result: **2** A
